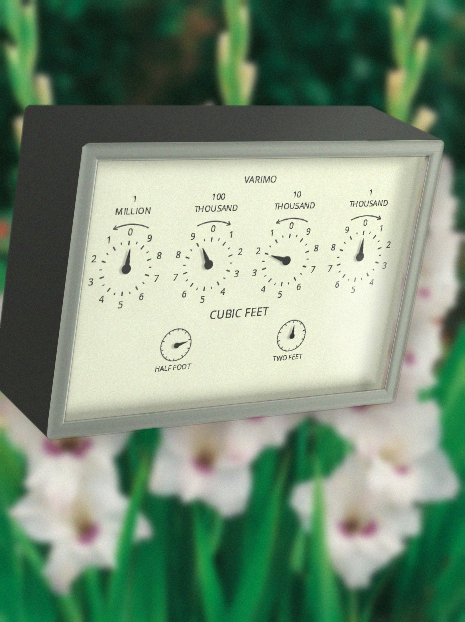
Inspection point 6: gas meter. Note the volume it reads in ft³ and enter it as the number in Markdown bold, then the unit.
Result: **992000** ft³
